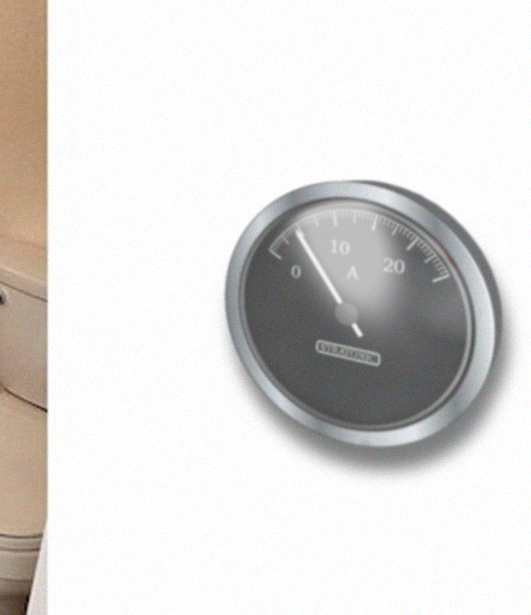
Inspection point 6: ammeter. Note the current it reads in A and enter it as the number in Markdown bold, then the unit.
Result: **5** A
